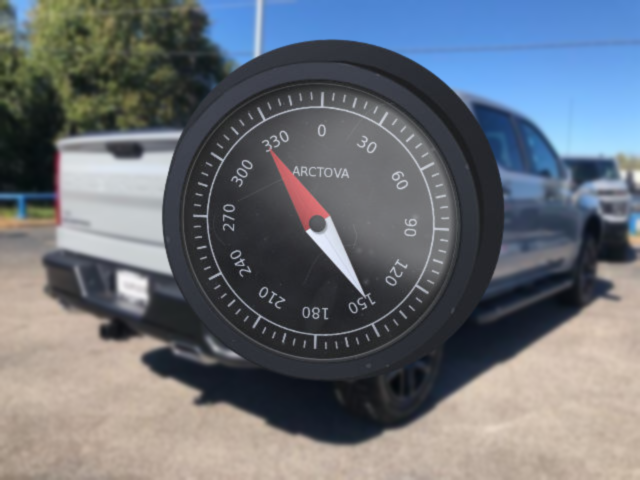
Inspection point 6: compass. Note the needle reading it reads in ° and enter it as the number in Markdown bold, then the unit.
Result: **325** °
